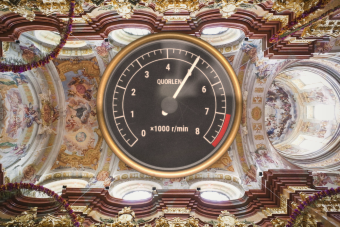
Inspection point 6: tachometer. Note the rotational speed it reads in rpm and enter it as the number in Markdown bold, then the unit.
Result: **5000** rpm
